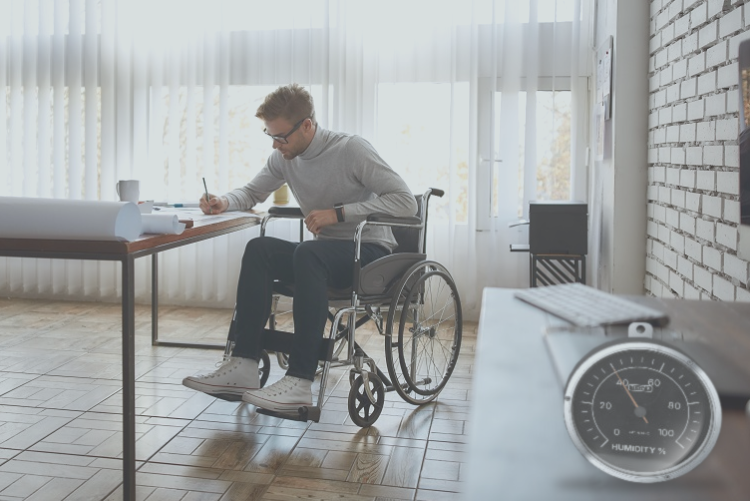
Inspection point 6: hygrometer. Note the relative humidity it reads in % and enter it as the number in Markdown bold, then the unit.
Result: **40** %
